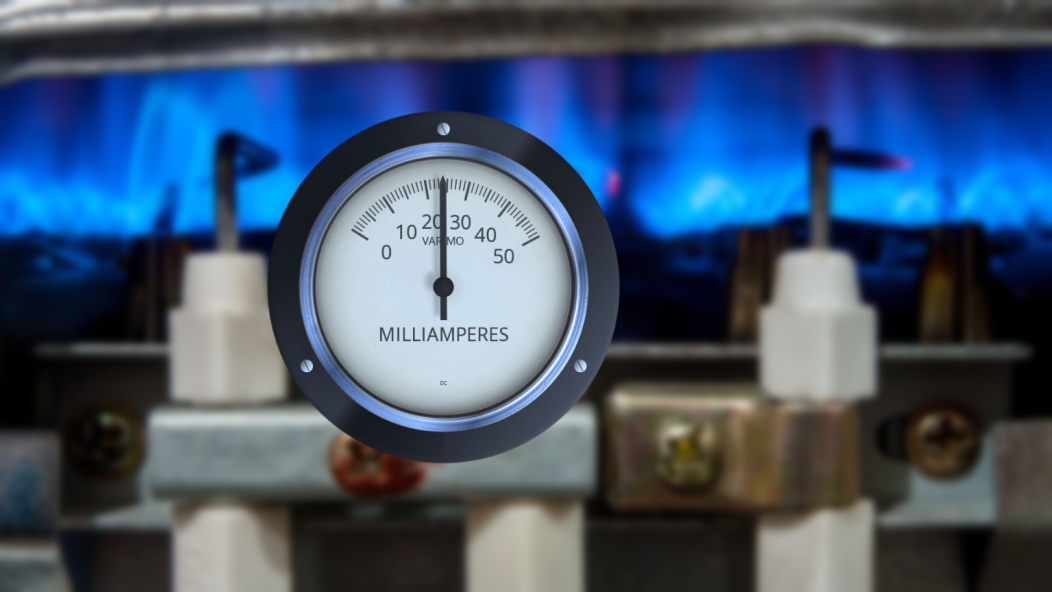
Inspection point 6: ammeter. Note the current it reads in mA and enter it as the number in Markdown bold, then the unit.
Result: **24** mA
